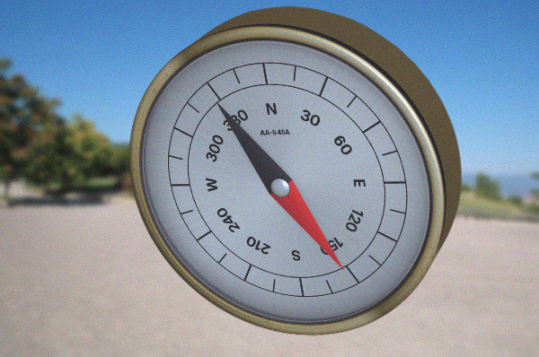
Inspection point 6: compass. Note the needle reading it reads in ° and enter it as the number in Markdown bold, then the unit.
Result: **150** °
